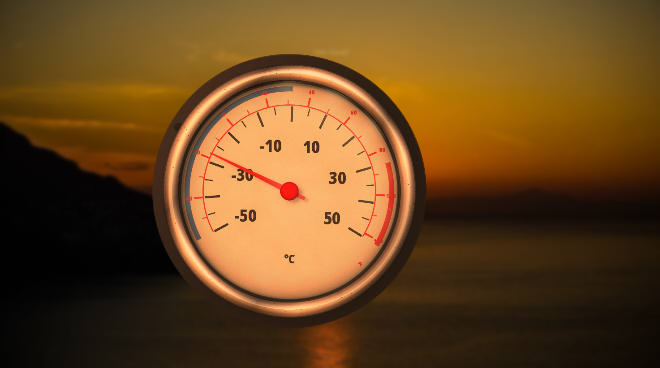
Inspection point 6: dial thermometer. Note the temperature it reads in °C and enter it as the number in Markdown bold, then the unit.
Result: **-27.5** °C
